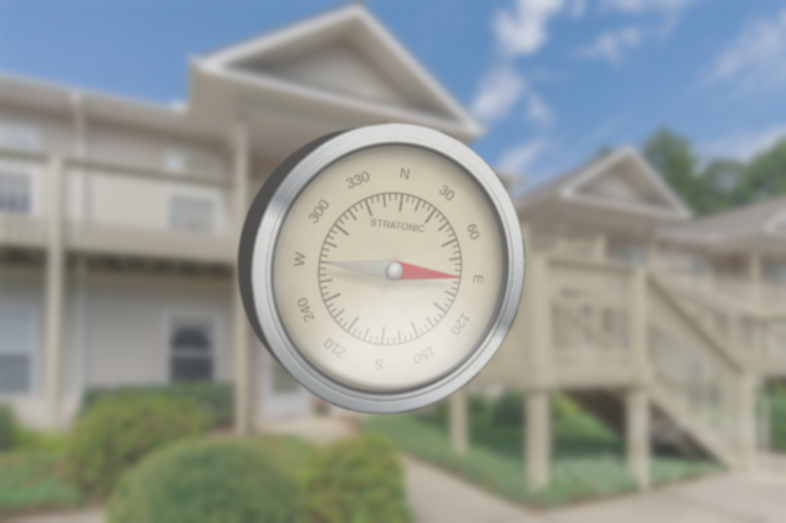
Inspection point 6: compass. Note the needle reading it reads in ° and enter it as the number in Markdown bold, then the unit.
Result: **90** °
